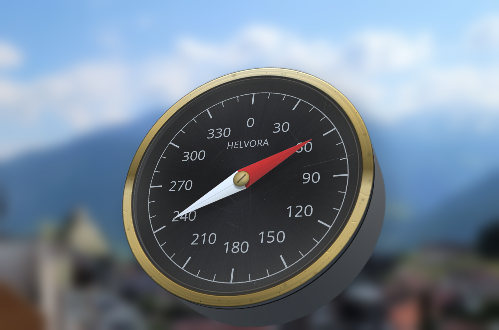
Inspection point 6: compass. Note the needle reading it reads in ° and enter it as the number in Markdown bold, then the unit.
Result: **60** °
